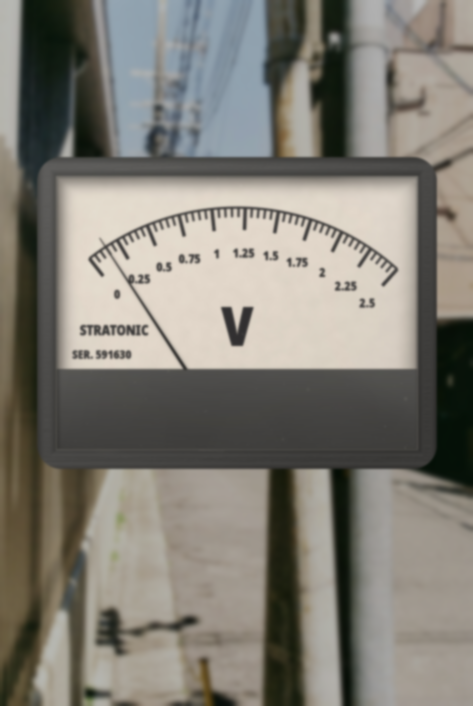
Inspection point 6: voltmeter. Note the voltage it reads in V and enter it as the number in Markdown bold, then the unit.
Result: **0.15** V
